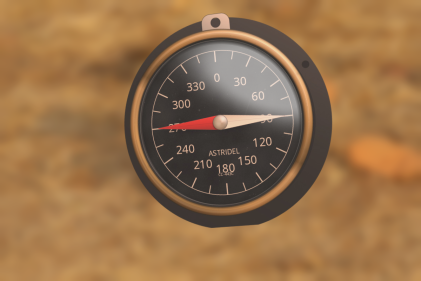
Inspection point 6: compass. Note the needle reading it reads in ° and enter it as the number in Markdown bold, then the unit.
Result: **270** °
